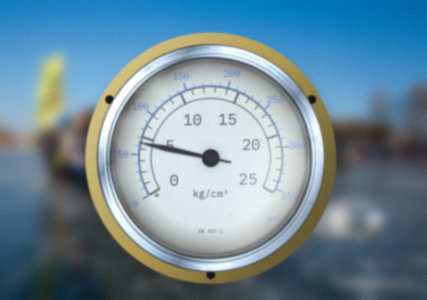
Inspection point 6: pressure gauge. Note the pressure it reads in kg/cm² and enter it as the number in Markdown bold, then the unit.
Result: **4.5** kg/cm²
